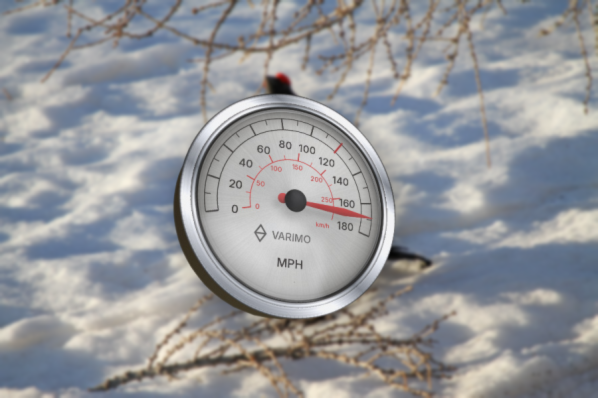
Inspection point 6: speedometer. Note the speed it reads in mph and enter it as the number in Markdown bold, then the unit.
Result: **170** mph
